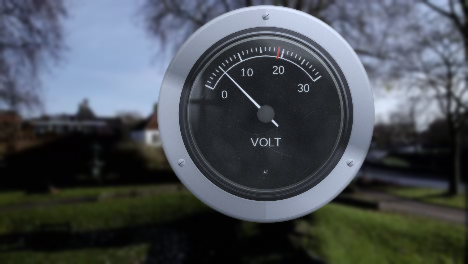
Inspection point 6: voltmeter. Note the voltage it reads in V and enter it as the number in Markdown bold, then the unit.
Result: **5** V
